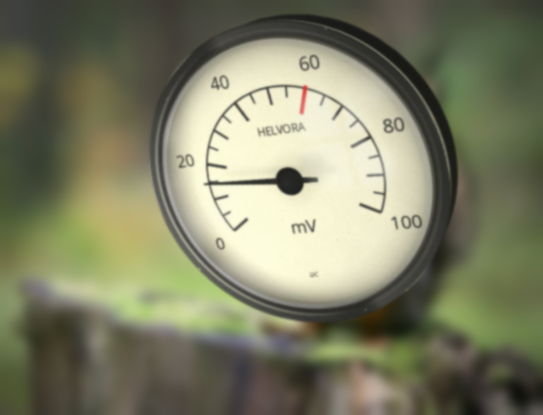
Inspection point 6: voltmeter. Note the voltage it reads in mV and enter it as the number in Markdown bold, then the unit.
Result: **15** mV
